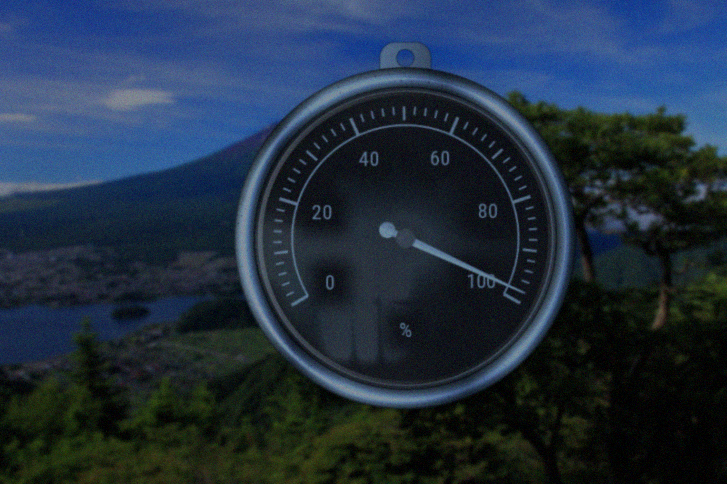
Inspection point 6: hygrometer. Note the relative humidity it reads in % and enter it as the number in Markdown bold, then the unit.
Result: **98** %
